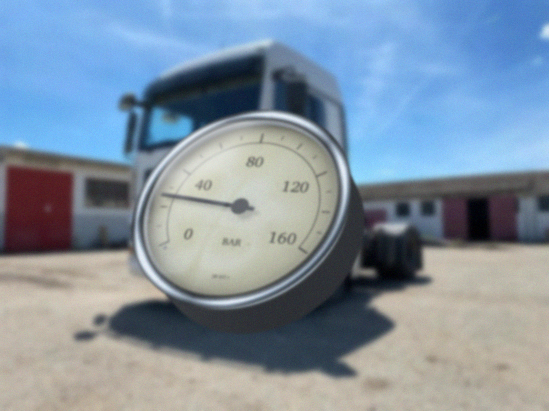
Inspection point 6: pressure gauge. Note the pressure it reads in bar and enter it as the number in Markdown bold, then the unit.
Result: **25** bar
